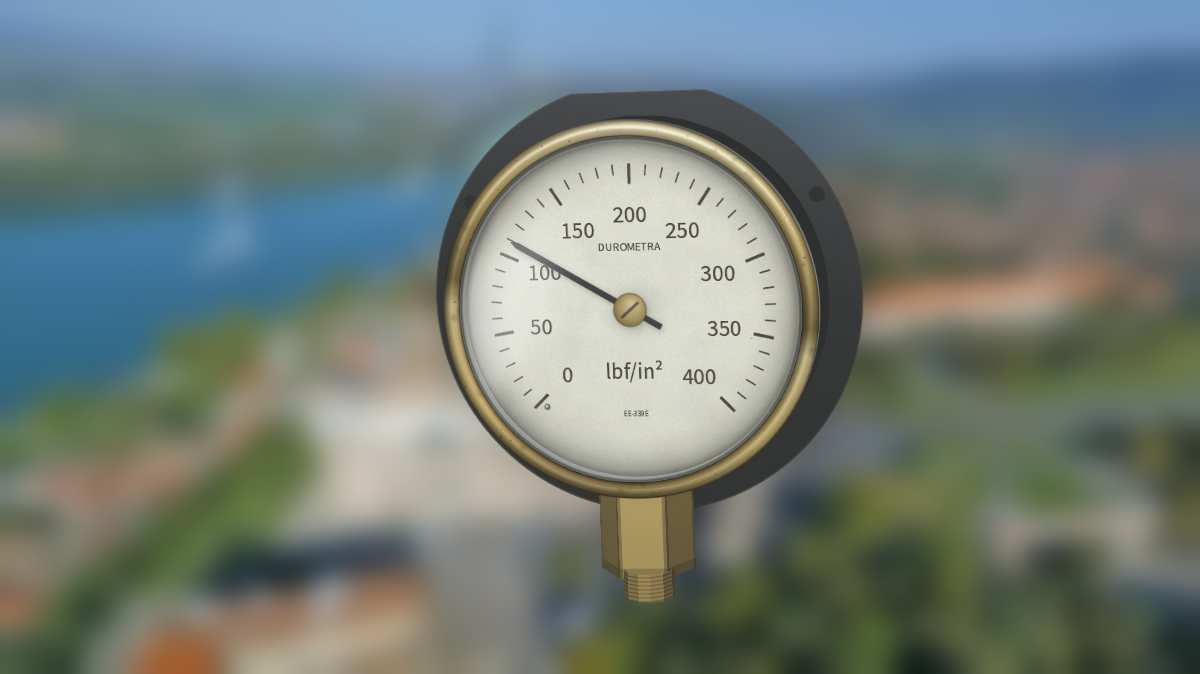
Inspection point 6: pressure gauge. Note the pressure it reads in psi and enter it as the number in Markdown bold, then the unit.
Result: **110** psi
